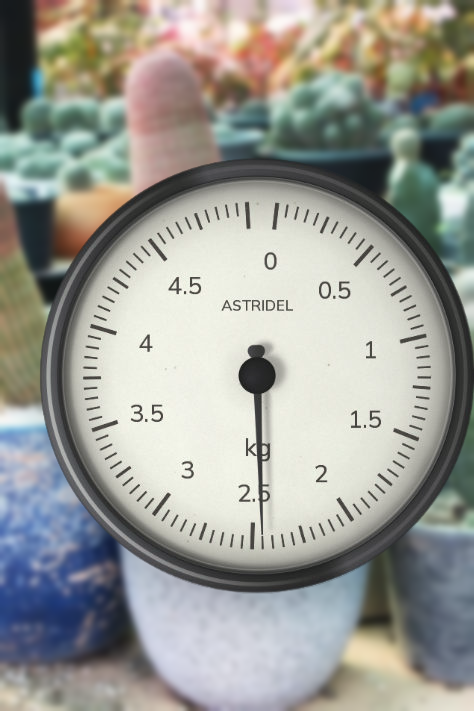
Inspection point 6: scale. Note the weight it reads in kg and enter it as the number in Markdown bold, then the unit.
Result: **2.45** kg
